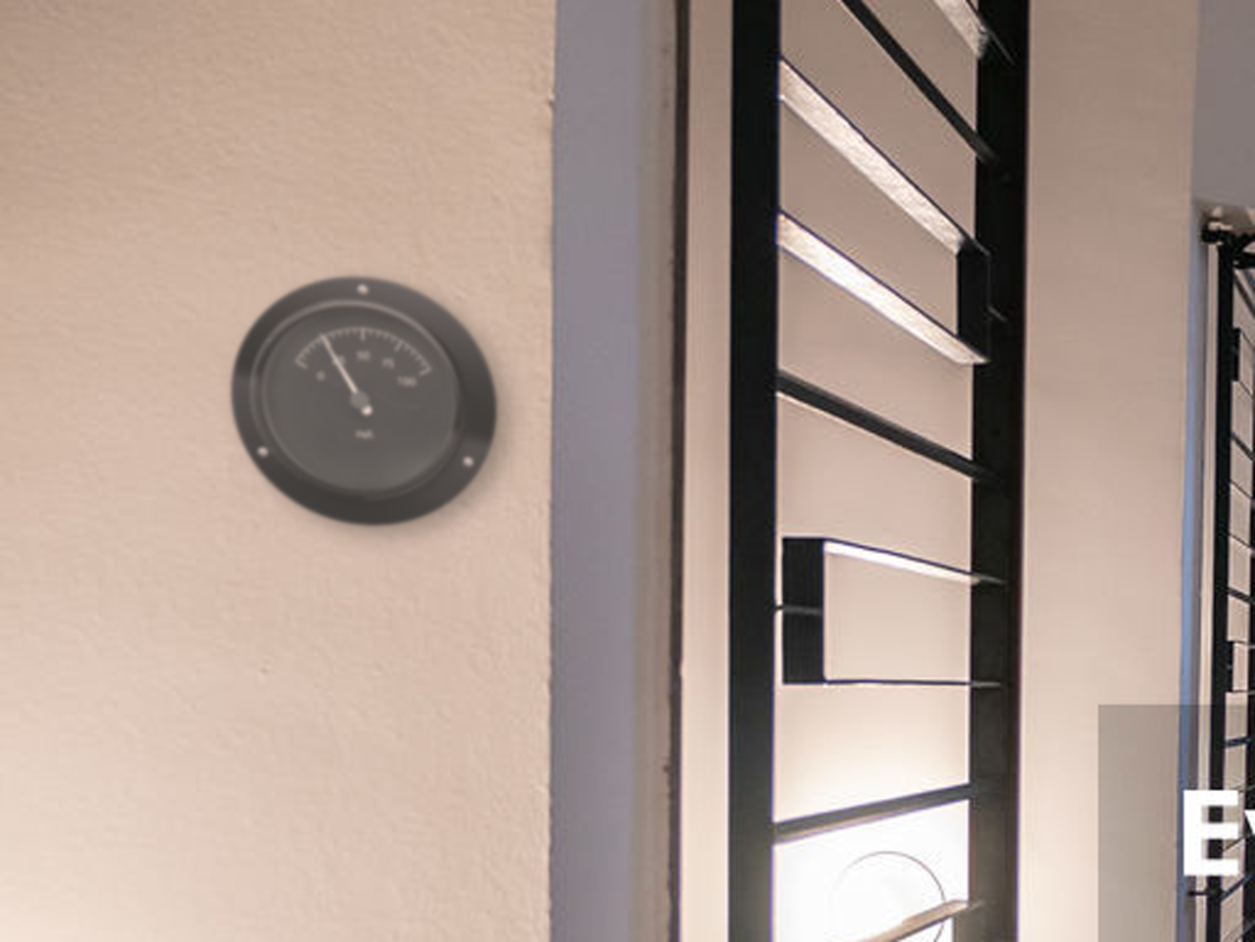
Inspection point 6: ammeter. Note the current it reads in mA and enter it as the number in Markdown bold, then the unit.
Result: **25** mA
